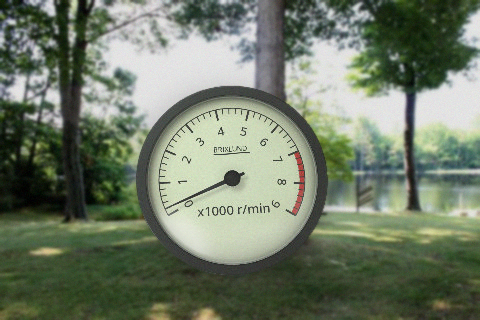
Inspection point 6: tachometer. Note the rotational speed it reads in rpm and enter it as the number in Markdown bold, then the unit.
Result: **200** rpm
